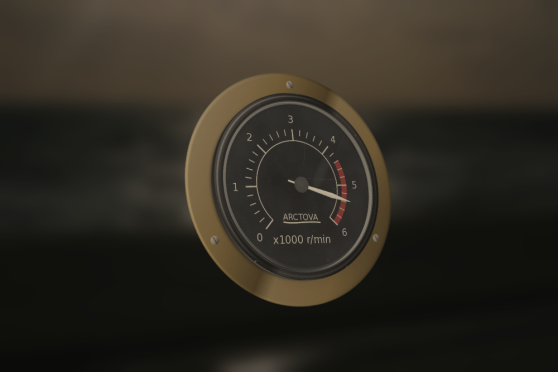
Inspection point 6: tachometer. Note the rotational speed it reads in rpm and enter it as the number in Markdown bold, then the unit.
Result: **5400** rpm
